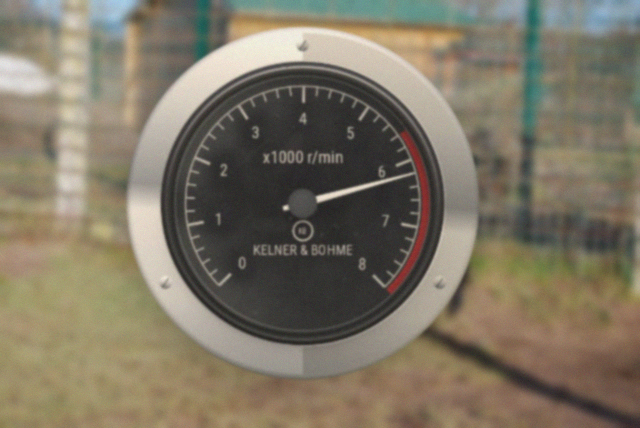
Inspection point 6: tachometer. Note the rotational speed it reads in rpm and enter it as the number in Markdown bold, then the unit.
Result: **6200** rpm
